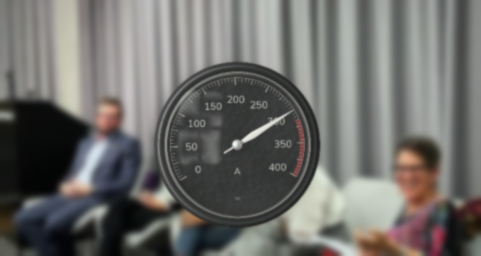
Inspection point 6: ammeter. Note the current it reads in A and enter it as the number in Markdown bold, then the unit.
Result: **300** A
